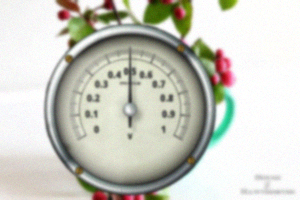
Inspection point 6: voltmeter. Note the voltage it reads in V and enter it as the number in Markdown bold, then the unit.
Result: **0.5** V
